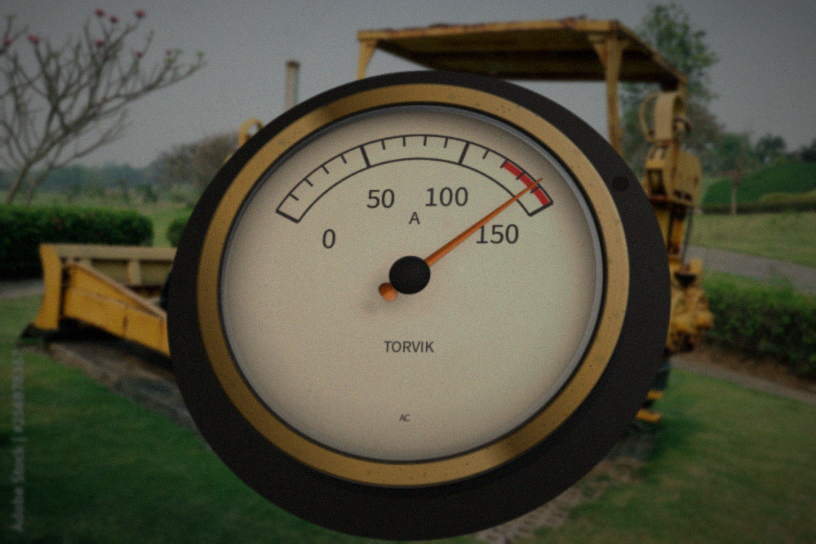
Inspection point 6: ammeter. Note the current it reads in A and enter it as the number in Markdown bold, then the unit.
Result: **140** A
